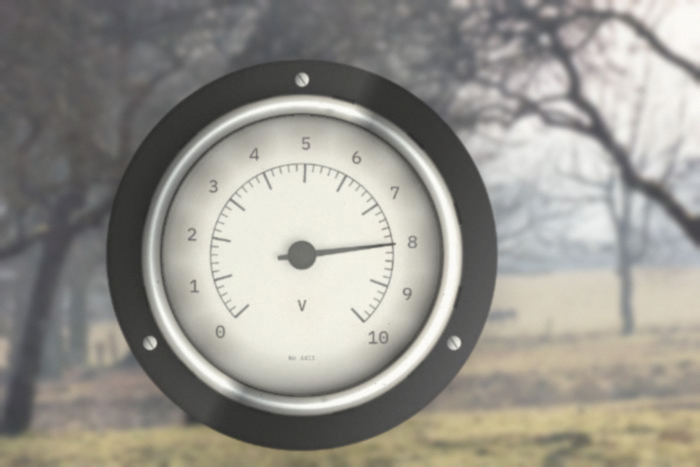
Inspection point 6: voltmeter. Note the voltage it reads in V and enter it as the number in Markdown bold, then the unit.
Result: **8** V
